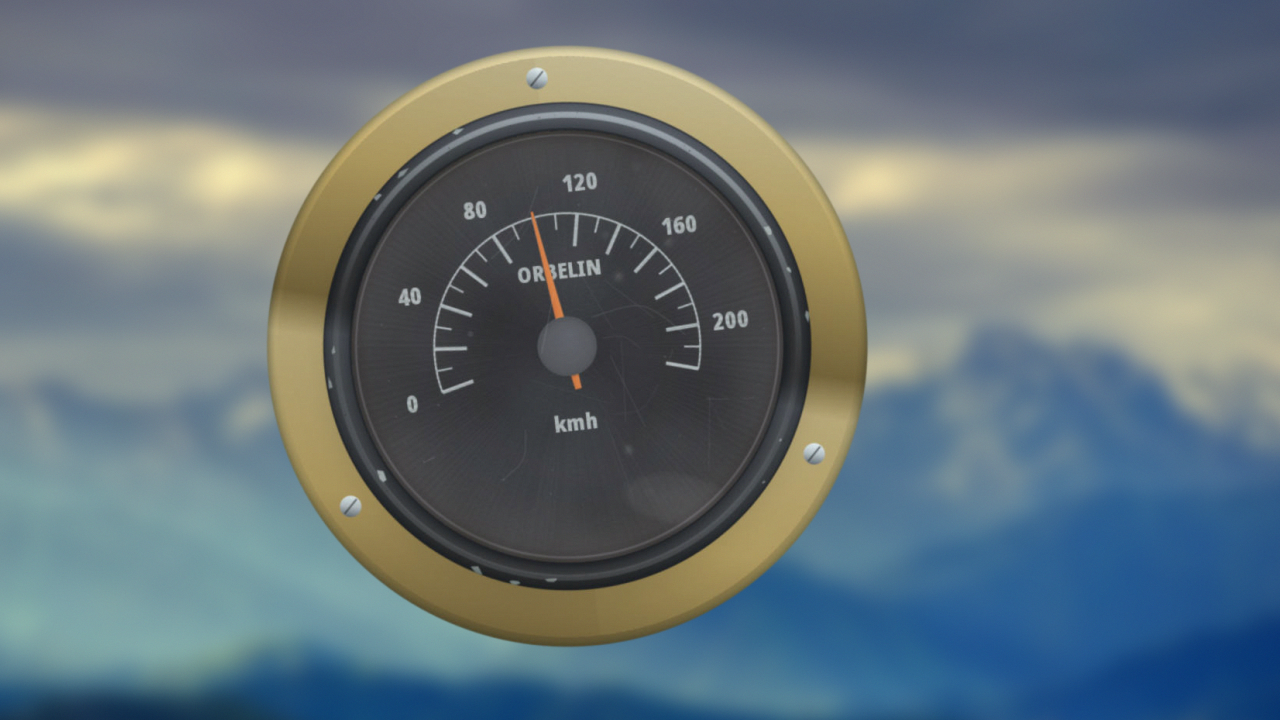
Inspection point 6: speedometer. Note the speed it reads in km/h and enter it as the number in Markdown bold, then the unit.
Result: **100** km/h
